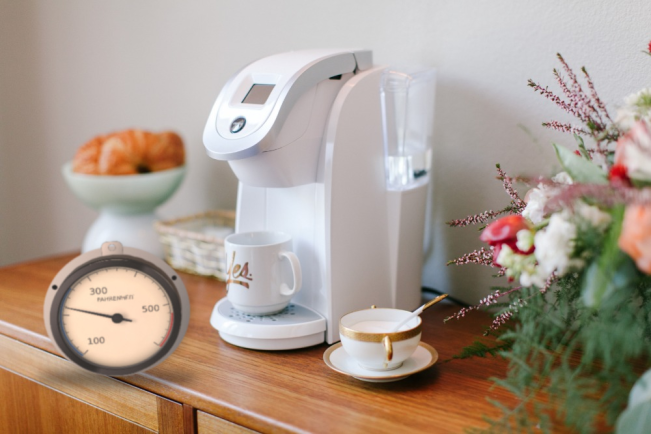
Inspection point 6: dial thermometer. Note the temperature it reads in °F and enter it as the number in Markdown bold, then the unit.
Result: **220** °F
